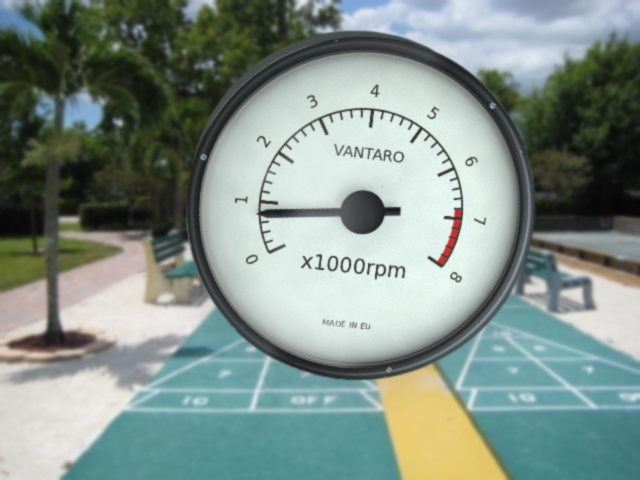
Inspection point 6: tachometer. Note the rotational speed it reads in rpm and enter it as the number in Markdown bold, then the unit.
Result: **800** rpm
